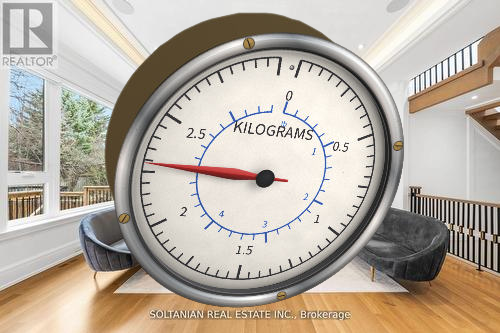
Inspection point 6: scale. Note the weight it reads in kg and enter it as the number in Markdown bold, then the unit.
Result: **2.3** kg
